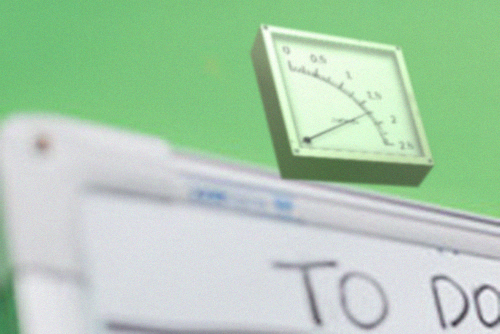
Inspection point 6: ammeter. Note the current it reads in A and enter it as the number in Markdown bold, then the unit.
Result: **1.75** A
